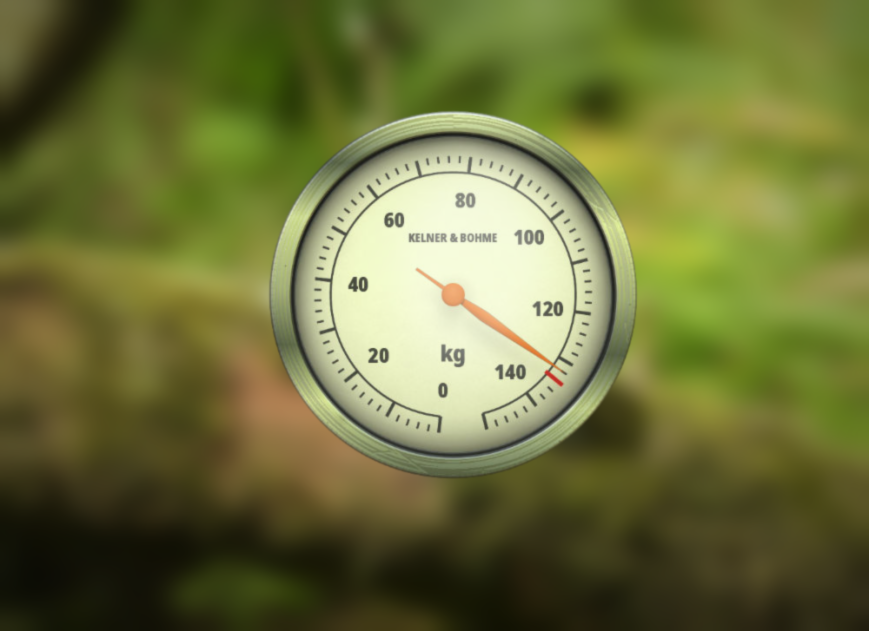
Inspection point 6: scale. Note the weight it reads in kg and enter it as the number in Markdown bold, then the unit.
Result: **132** kg
